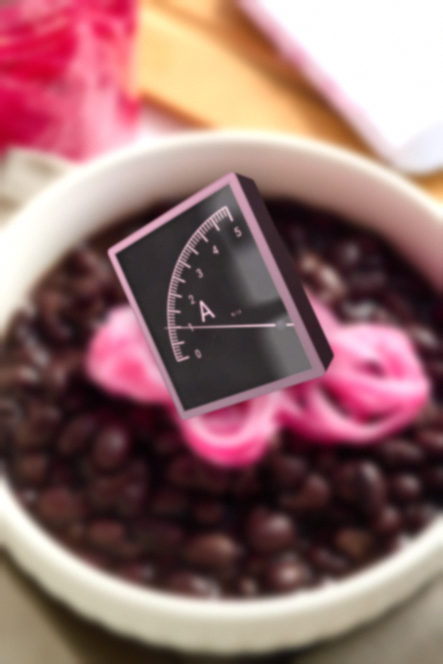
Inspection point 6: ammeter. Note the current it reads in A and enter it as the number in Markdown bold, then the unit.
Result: **1** A
